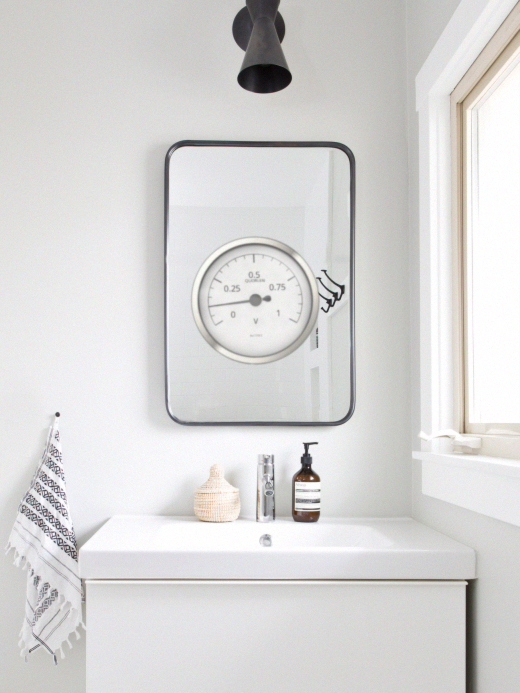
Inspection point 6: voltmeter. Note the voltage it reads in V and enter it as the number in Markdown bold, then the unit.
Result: **0.1** V
